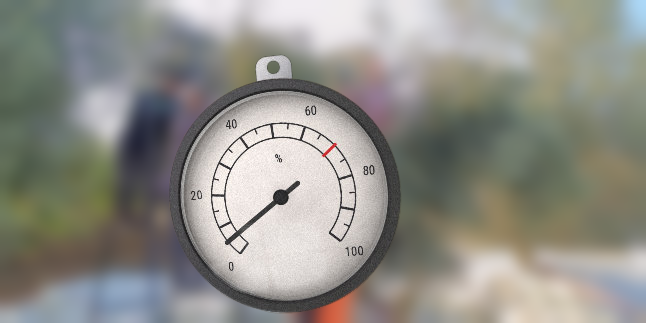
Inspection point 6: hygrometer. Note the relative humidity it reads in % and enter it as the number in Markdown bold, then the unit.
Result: **5** %
